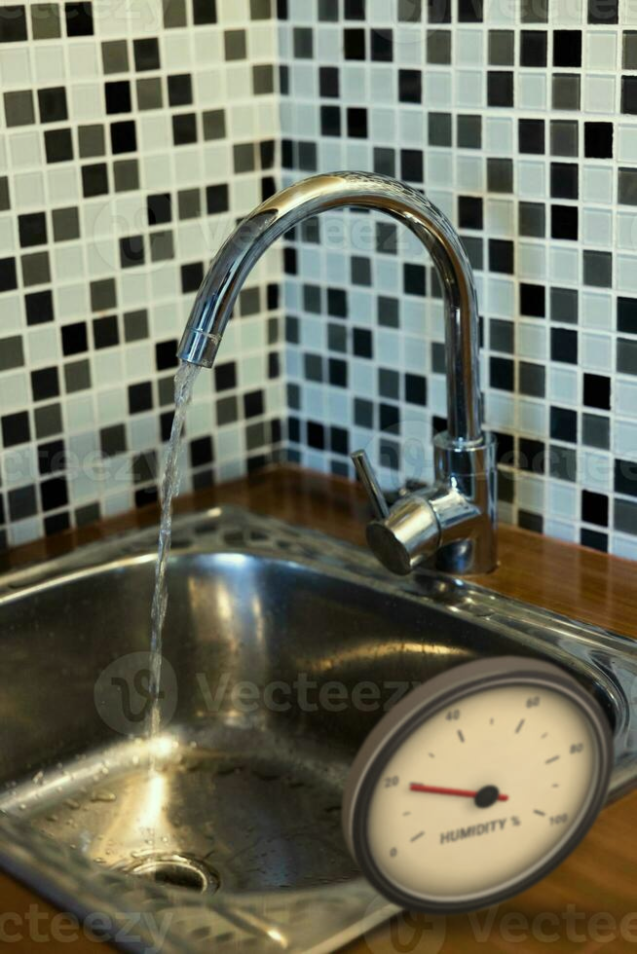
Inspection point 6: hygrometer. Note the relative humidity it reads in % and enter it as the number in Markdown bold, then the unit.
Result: **20** %
